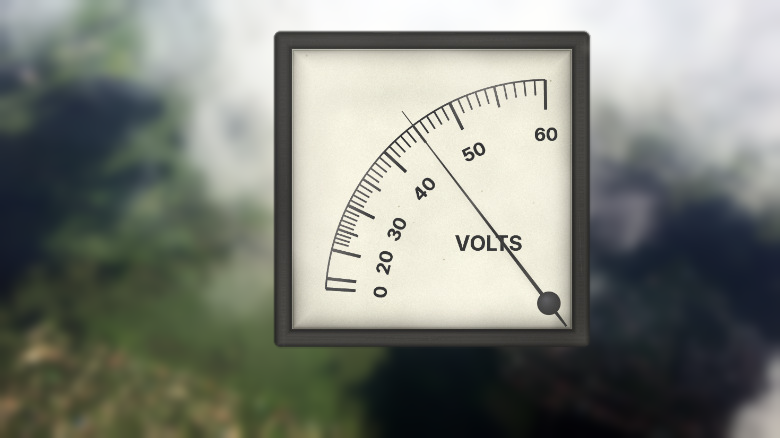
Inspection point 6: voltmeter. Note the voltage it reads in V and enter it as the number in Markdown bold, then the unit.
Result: **45** V
